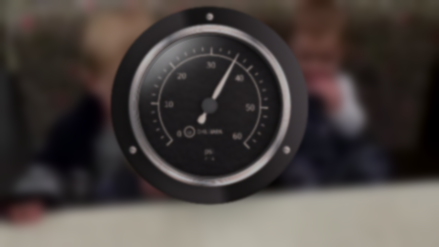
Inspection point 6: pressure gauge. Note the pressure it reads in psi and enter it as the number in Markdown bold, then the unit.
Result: **36** psi
